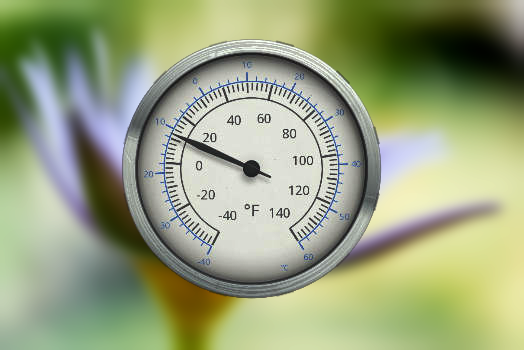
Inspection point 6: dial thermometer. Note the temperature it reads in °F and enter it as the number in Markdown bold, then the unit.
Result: **12** °F
